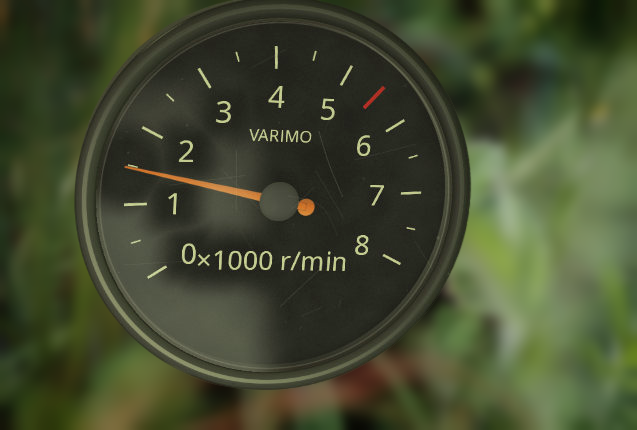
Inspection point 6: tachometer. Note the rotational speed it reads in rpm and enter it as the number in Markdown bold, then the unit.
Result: **1500** rpm
